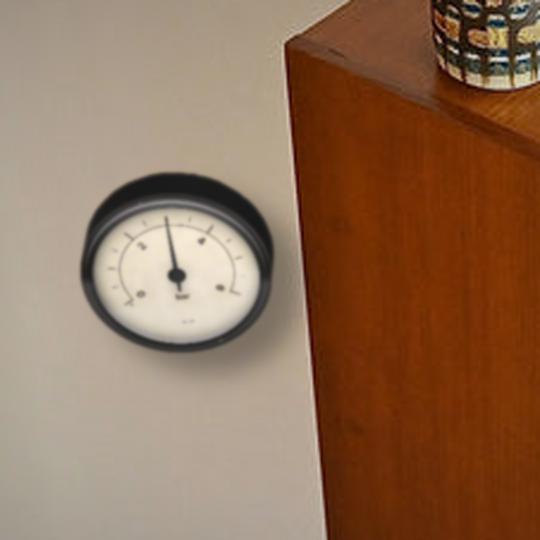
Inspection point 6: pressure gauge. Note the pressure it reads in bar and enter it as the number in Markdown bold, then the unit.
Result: **3** bar
